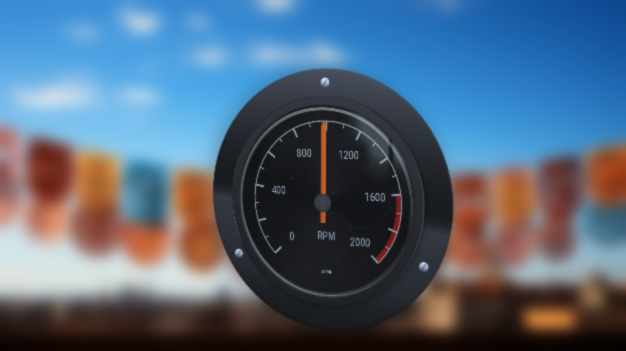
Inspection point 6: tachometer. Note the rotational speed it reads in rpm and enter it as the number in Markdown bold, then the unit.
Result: **1000** rpm
